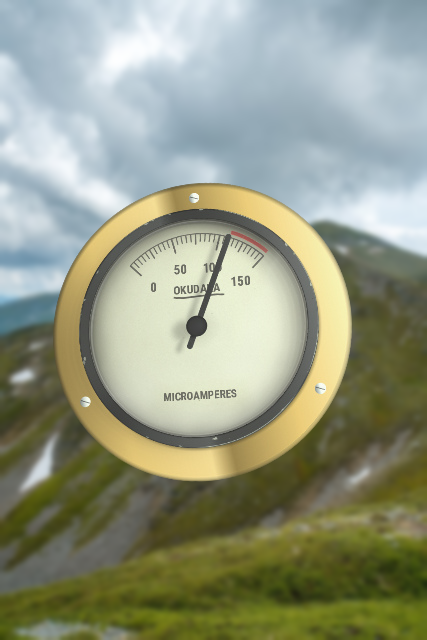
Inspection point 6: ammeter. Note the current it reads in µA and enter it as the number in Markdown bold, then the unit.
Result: **110** µA
